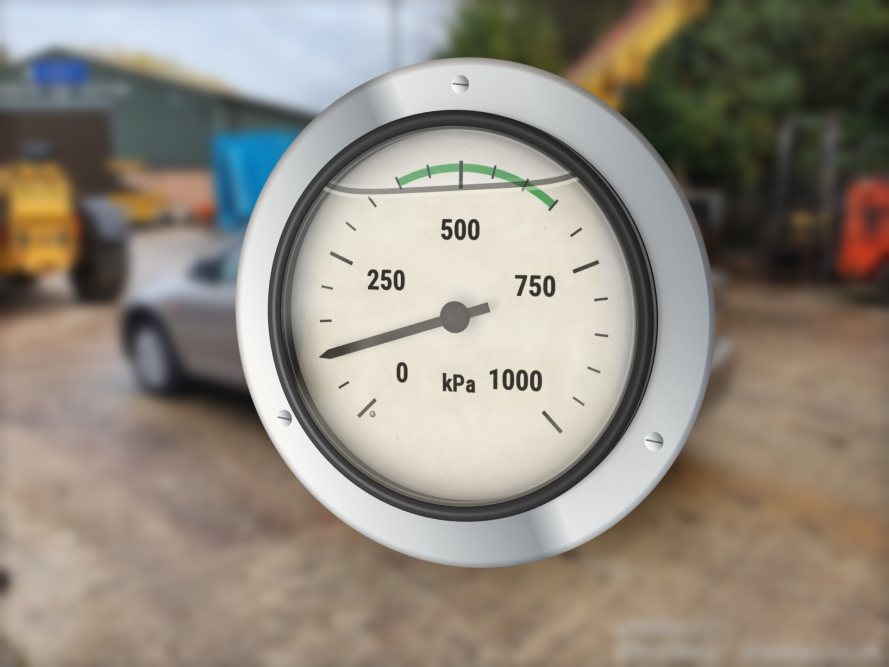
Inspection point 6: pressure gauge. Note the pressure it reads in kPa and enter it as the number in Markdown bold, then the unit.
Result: **100** kPa
